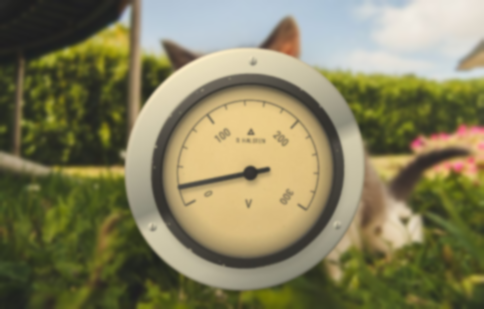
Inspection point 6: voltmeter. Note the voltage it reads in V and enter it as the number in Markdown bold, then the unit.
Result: **20** V
